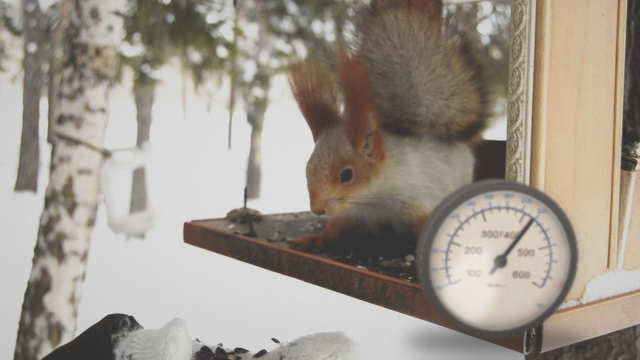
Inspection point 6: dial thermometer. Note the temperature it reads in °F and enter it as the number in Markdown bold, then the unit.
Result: **420** °F
